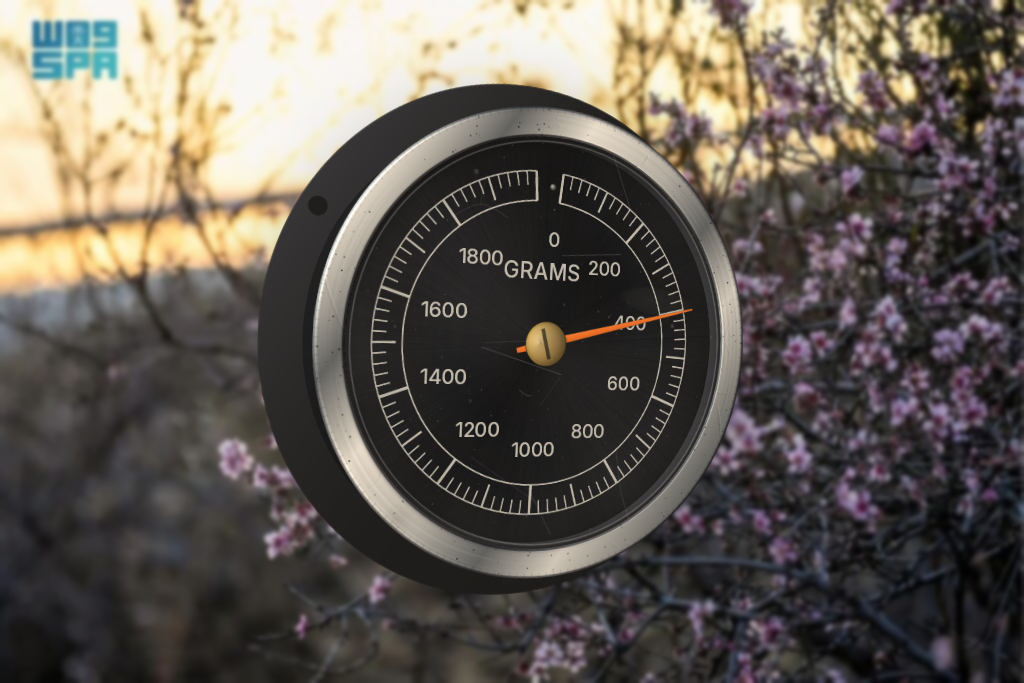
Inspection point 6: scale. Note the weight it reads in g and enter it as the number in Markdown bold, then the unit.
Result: **400** g
